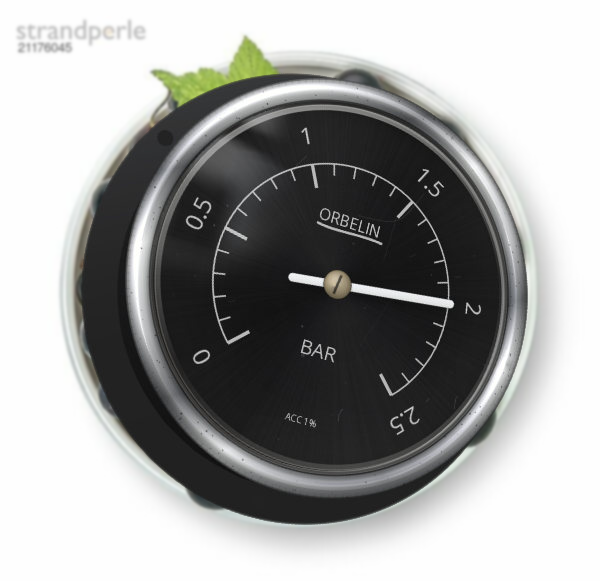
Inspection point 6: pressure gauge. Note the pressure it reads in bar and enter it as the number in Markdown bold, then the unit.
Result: **2** bar
